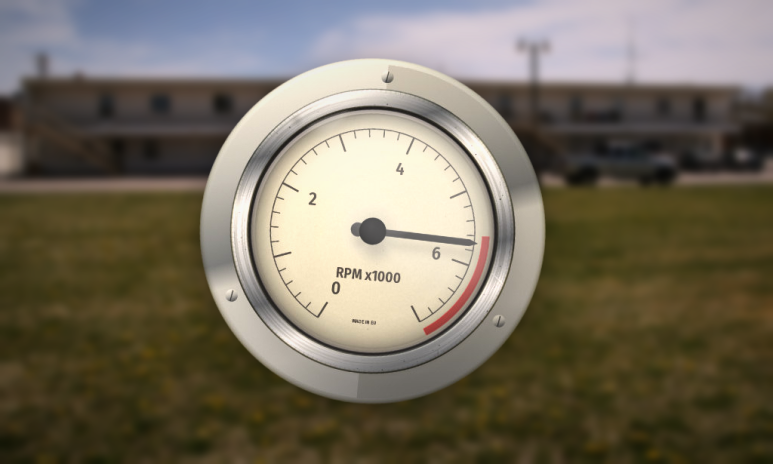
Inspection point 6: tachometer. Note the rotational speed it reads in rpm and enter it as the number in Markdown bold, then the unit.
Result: **5700** rpm
